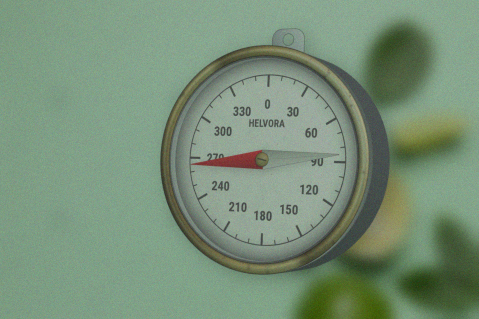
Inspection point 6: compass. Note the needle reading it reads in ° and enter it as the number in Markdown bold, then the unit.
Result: **265** °
